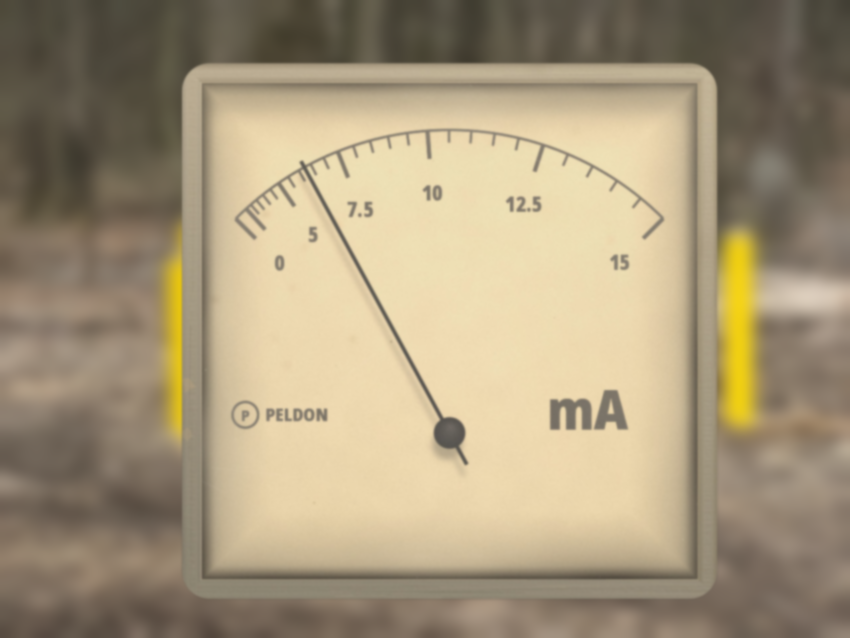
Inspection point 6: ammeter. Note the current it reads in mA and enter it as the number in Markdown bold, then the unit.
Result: **6.25** mA
